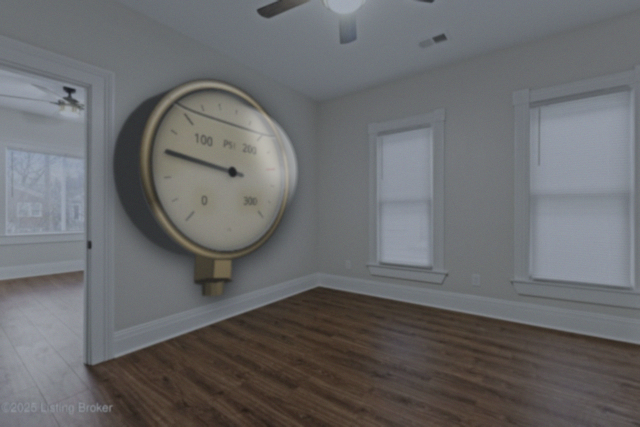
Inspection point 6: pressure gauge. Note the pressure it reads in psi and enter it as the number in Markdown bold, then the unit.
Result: **60** psi
